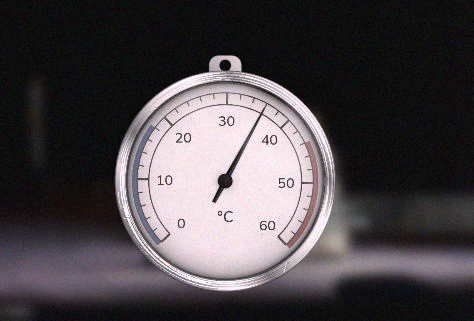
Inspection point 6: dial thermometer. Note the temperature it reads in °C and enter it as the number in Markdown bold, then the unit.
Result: **36** °C
